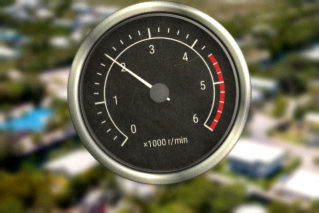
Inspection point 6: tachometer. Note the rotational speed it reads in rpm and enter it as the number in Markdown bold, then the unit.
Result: **2000** rpm
